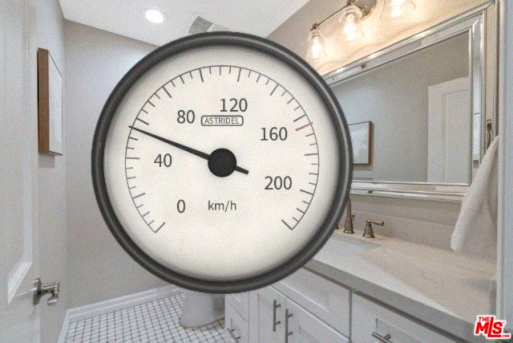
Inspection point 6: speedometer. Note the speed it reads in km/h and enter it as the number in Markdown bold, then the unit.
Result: **55** km/h
